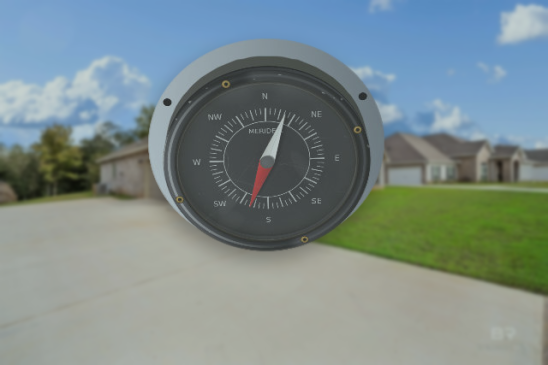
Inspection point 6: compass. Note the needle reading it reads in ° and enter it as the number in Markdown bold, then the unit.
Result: **200** °
